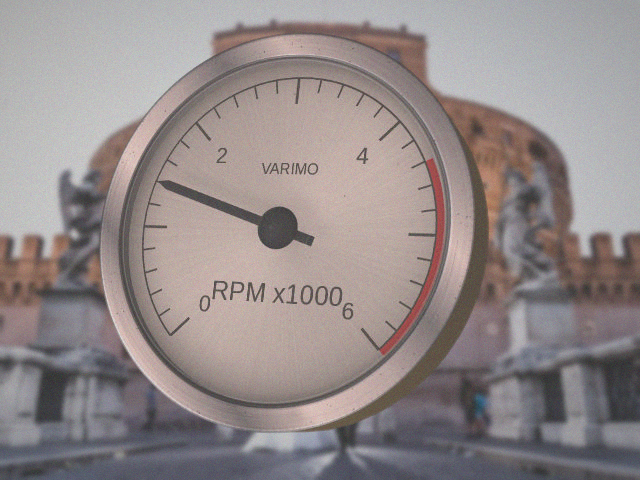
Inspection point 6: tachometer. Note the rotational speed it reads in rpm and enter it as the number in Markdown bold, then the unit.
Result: **1400** rpm
